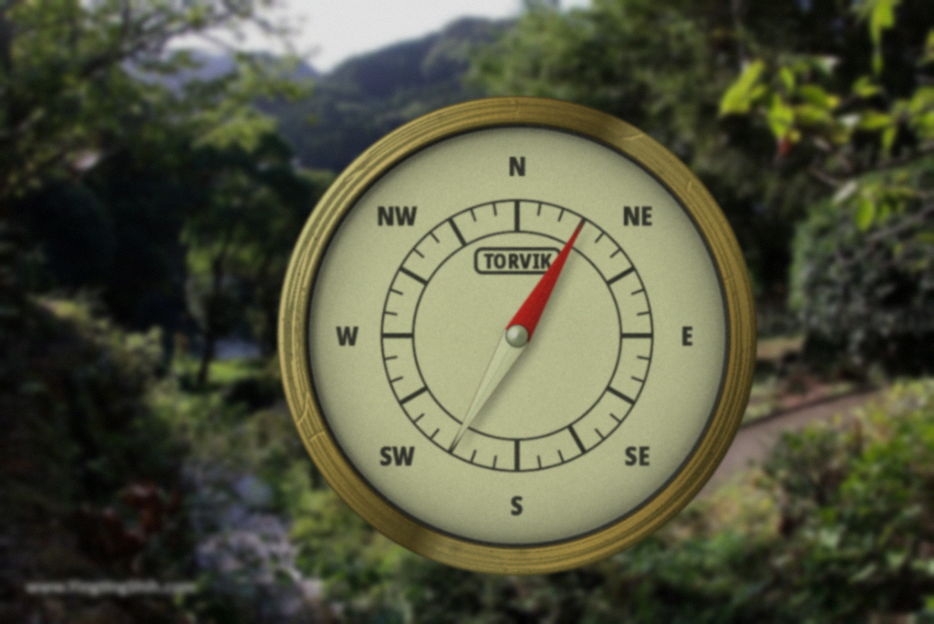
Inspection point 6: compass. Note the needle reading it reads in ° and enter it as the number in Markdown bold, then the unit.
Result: **30** °
